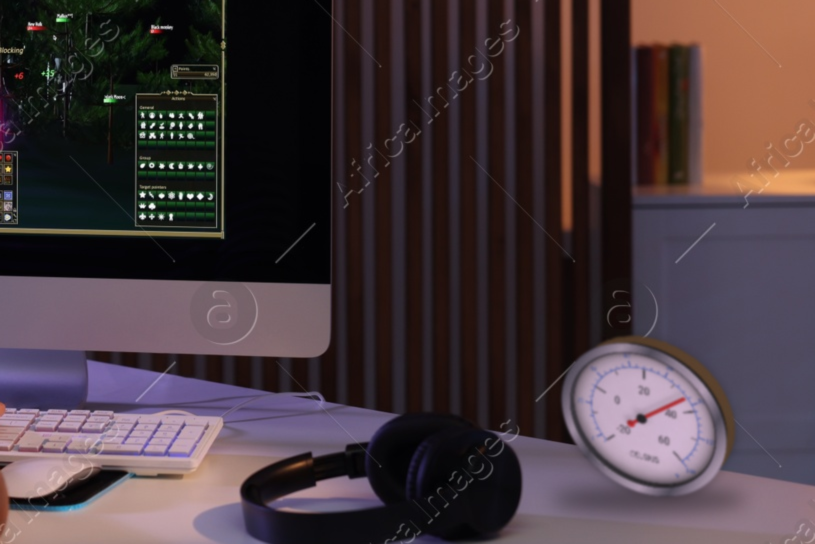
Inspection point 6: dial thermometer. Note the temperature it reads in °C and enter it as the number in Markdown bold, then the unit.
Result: **35** °C
